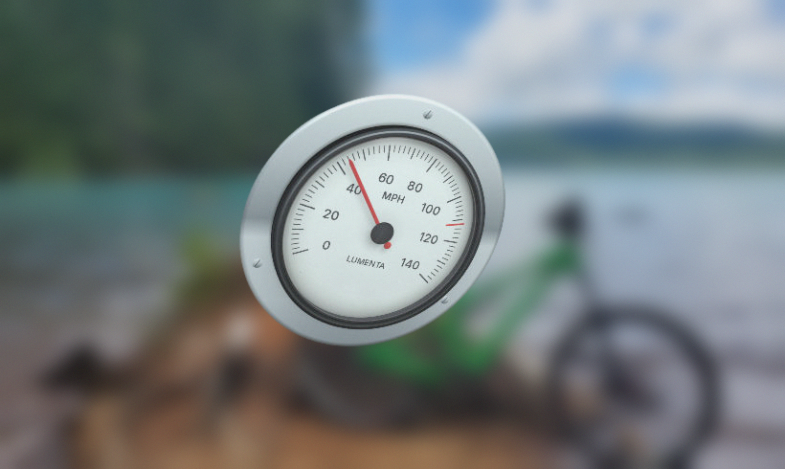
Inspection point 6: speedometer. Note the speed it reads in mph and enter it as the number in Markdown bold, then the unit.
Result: **44** mph
